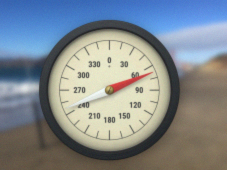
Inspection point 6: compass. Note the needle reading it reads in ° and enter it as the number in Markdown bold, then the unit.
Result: **67.5** °
